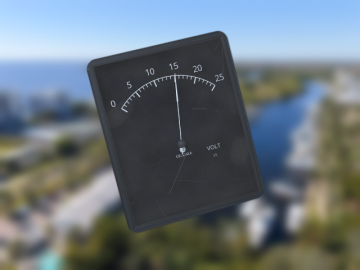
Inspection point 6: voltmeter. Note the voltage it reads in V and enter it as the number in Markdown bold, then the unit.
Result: **15** V
